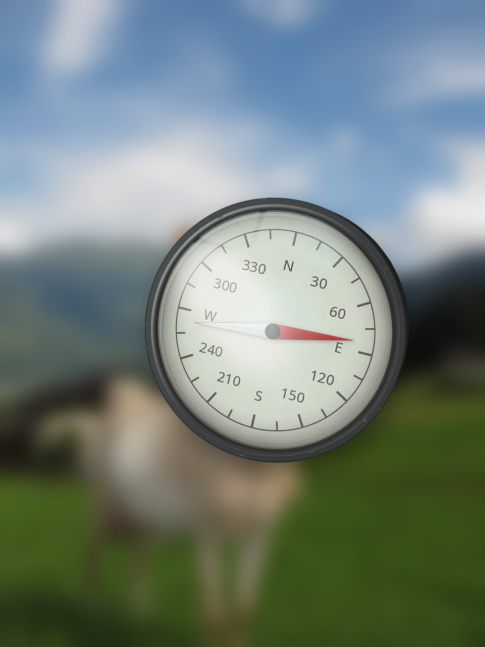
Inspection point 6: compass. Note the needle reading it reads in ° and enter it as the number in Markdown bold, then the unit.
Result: **82.5** °
